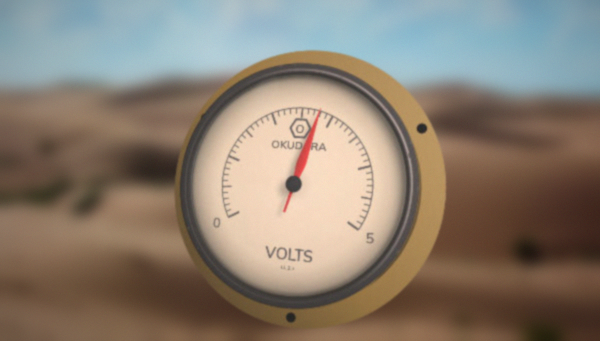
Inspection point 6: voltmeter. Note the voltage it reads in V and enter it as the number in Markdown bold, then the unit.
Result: **2.8** V
